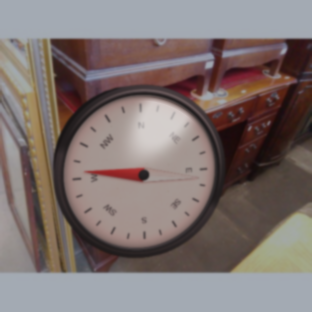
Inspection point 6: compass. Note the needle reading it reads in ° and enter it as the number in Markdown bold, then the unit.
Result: **277.5** °
